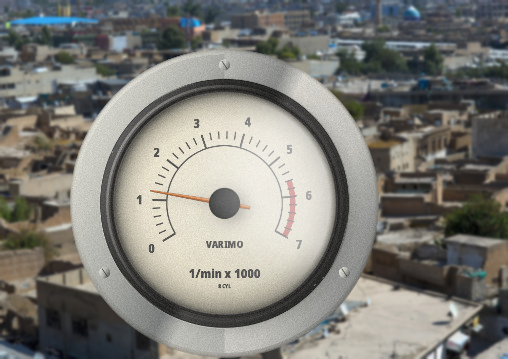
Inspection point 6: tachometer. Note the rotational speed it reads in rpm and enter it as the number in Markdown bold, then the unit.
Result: **1200** rpm
